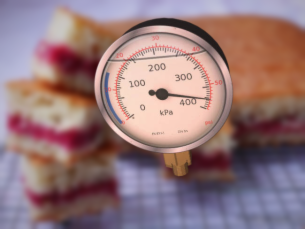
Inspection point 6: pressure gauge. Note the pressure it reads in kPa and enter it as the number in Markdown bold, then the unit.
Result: **375** kPa
